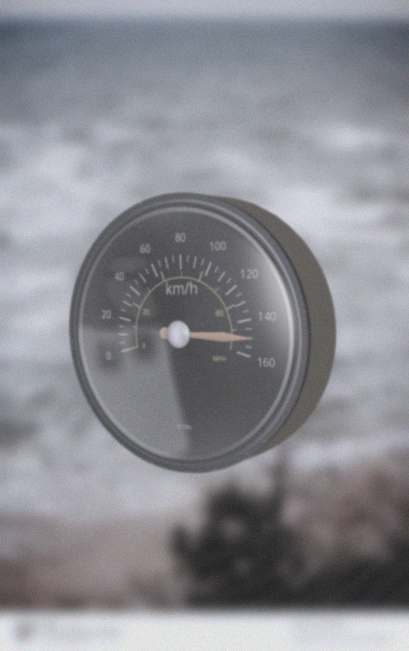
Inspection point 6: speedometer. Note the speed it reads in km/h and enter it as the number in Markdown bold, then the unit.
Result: **150** km/h
